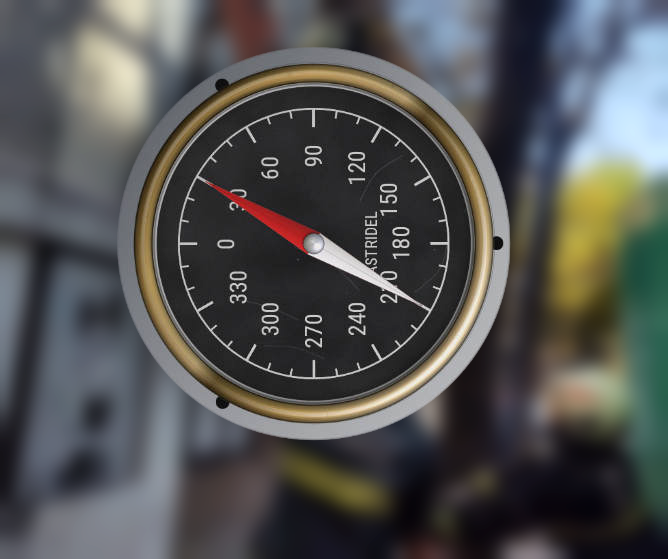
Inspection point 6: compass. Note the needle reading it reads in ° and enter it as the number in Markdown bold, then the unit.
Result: **30** °
